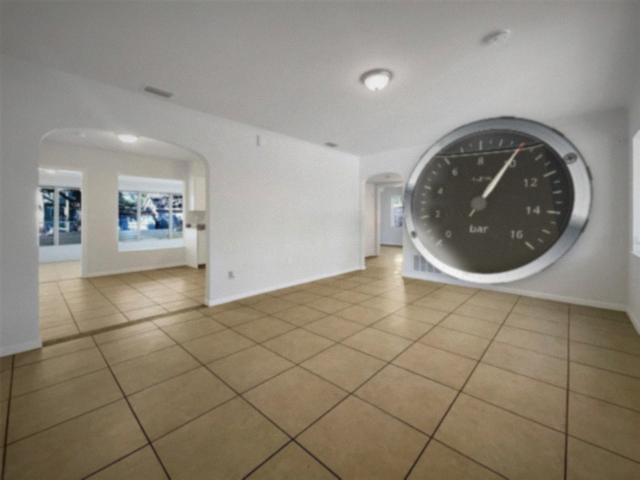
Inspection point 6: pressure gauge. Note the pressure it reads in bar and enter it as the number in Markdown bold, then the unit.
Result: **10** bar
